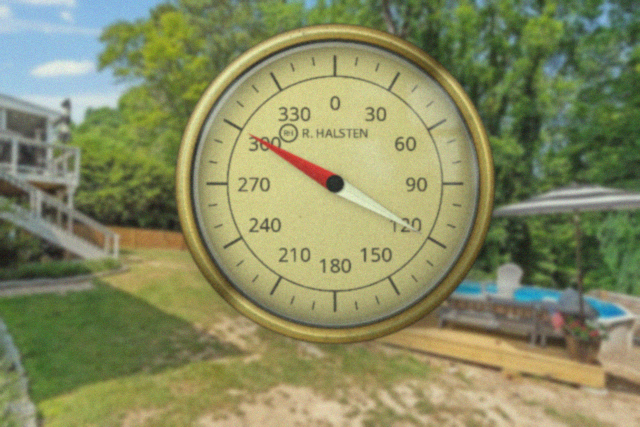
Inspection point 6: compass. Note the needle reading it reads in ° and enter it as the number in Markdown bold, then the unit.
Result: **300** °
